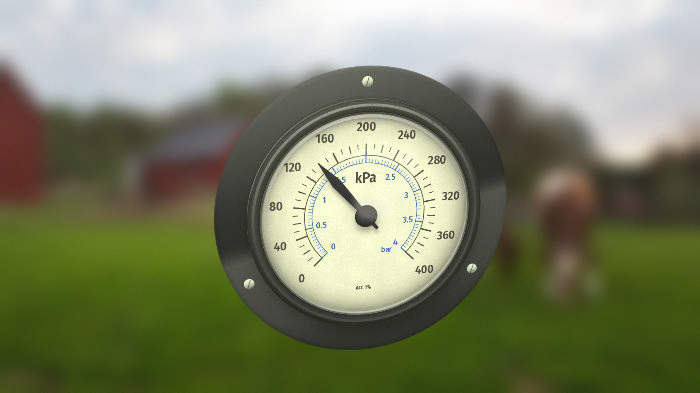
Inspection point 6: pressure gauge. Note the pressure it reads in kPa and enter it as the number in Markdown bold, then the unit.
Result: **140** kPa
